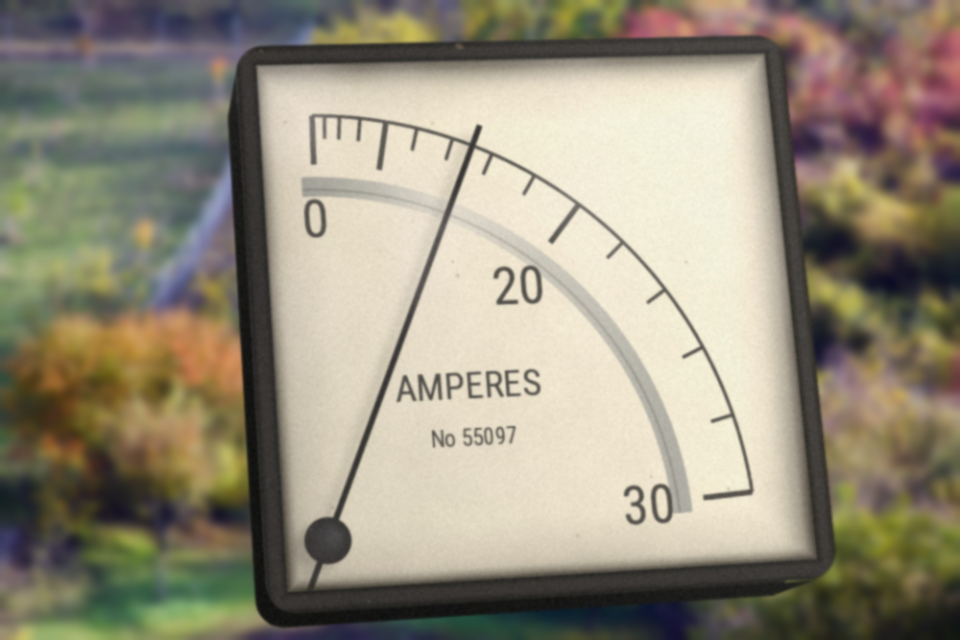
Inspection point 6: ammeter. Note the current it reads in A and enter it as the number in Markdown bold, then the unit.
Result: **15** A
